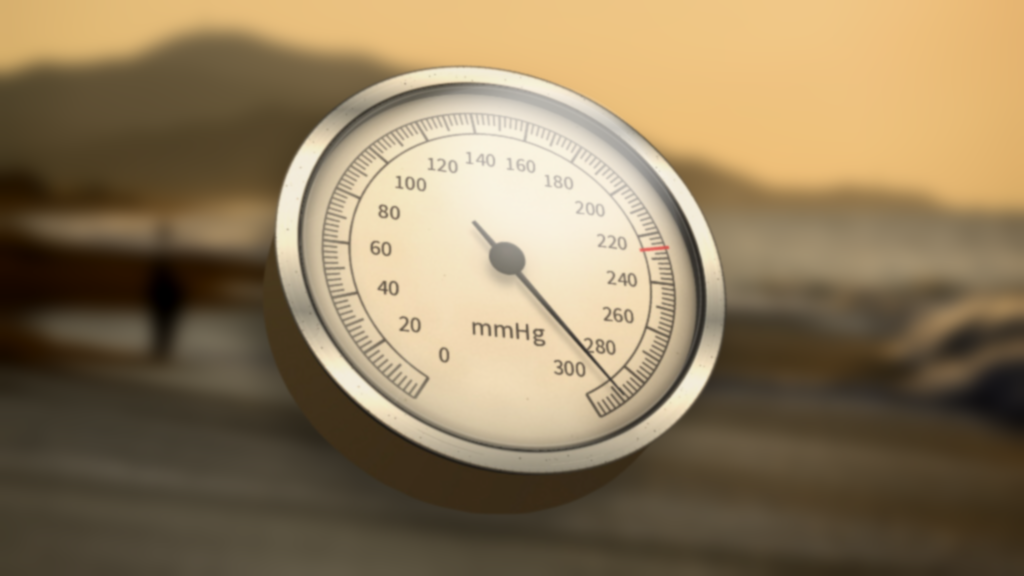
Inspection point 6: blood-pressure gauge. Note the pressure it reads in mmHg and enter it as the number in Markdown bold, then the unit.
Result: **290** mmHg
